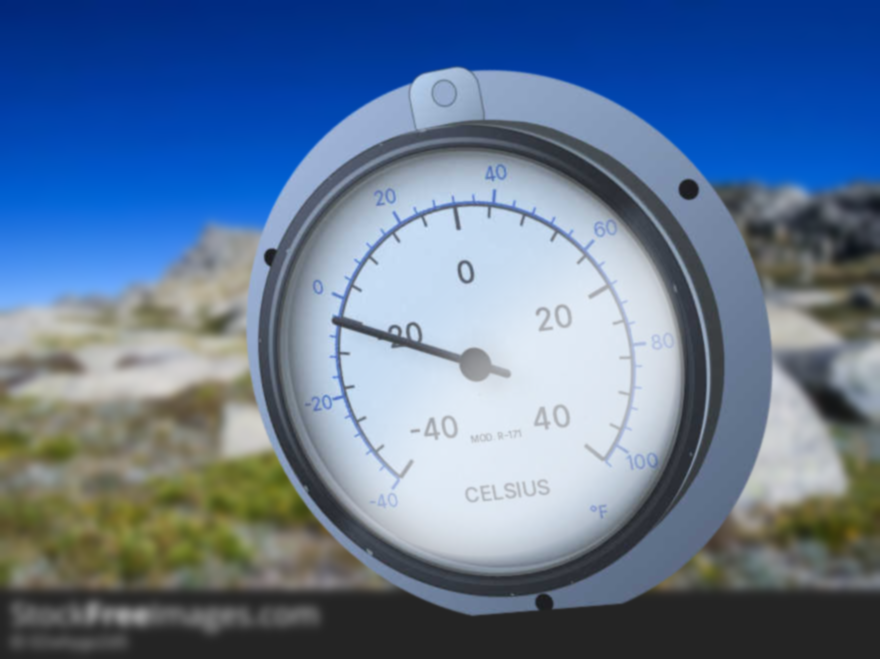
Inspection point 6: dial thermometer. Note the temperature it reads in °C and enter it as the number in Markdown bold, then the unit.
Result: **-20** °C
